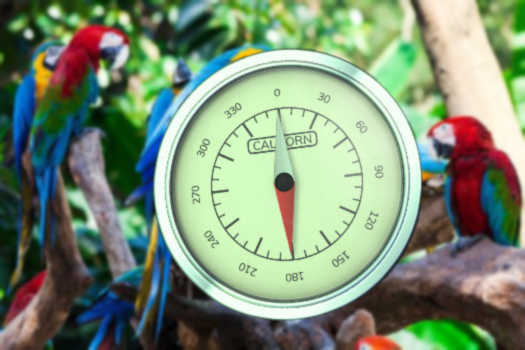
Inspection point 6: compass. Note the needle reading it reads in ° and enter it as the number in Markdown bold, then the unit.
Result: **180** °
